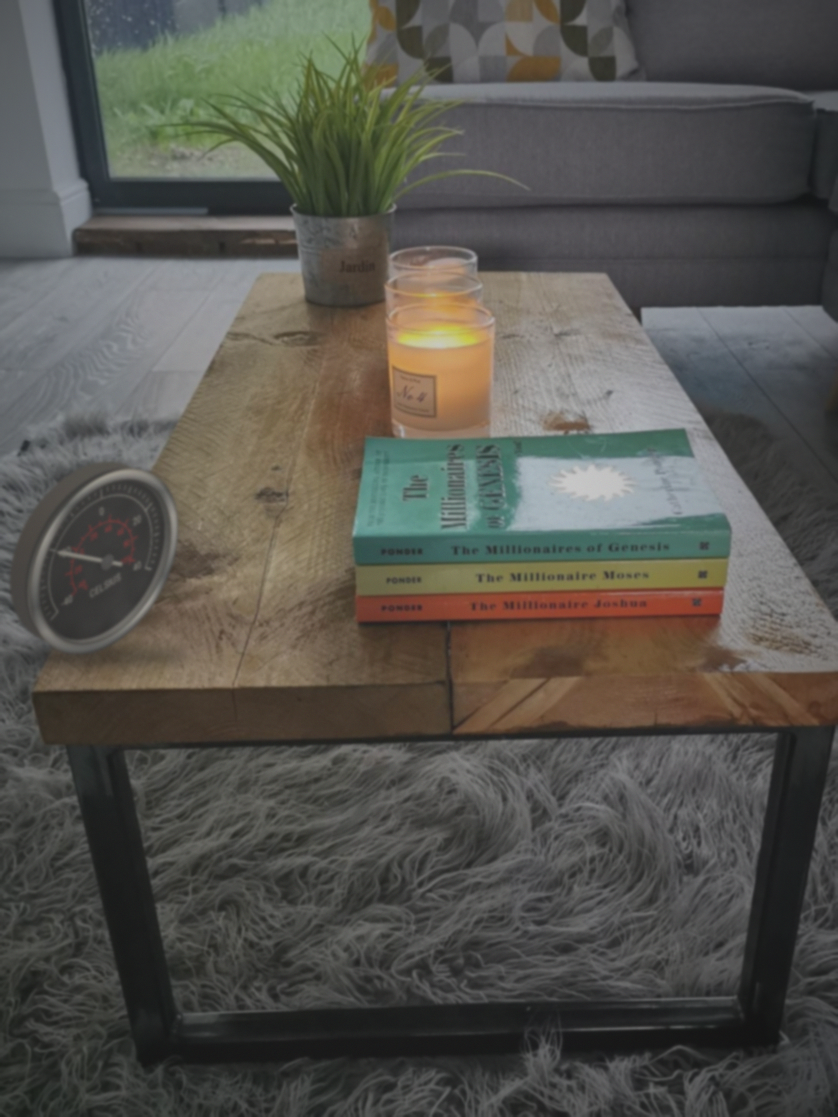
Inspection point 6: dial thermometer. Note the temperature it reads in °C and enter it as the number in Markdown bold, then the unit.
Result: **-20** °C
